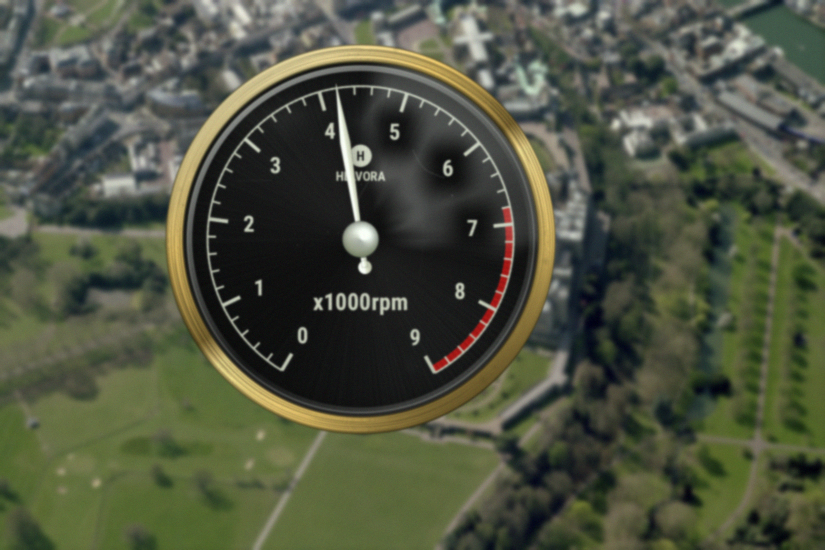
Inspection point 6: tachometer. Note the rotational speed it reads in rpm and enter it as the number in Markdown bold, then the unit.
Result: **4200** rpm
